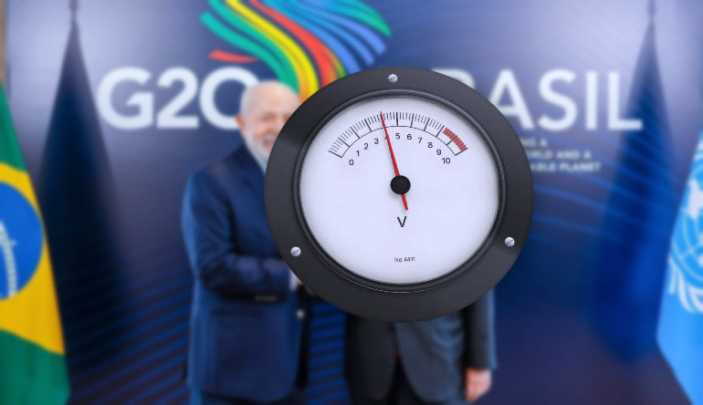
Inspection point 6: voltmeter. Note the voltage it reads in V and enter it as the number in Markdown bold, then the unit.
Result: **4** V
